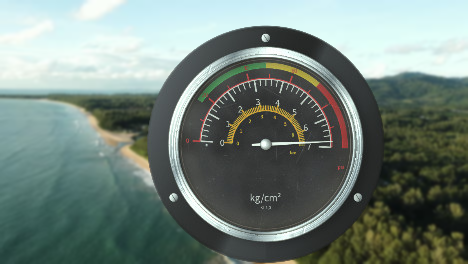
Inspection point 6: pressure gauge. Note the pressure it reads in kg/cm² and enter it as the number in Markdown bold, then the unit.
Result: **6.8** kg/cm²
